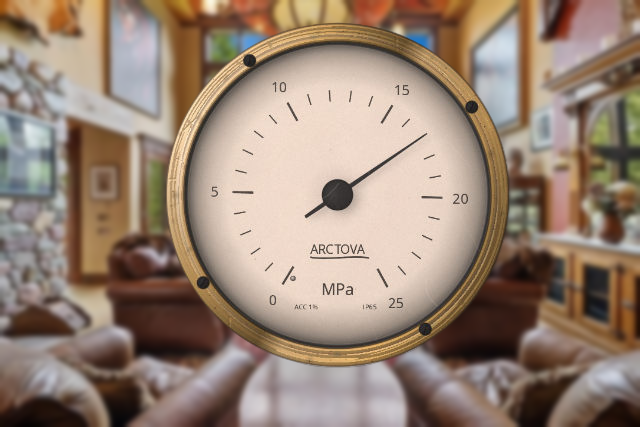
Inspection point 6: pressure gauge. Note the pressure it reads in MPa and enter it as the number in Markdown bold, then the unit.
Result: **17** MPa
